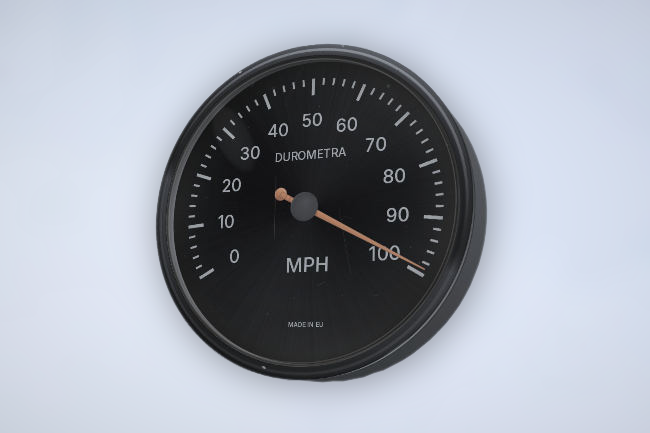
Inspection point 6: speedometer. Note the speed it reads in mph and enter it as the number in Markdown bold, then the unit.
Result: **99** mph
